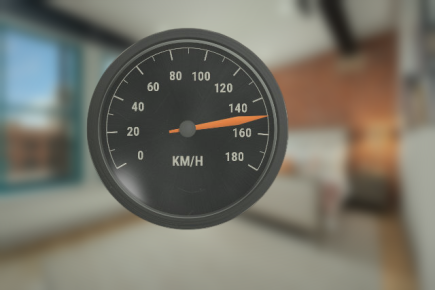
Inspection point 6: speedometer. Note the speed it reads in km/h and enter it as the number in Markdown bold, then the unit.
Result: **150** km/h
